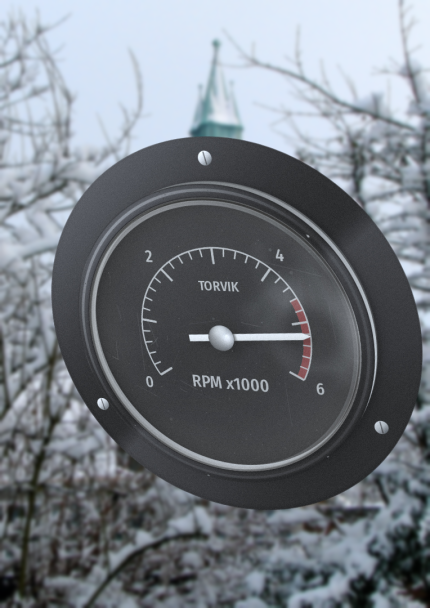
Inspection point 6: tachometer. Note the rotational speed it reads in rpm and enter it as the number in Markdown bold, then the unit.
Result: **5200** rpm
